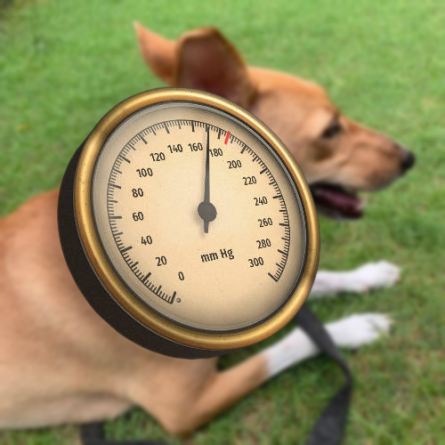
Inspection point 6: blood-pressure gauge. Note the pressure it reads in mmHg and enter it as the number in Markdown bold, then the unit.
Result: **170** mmHg
